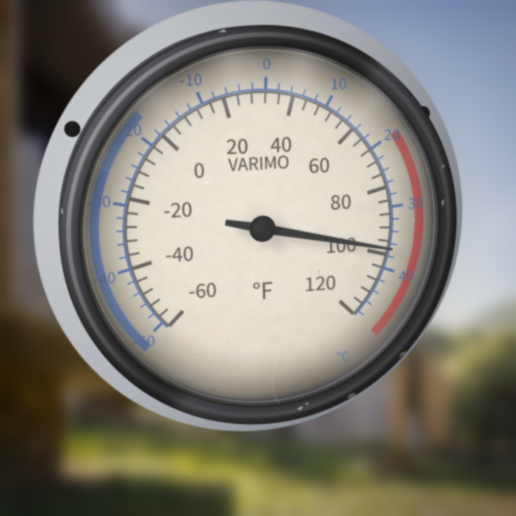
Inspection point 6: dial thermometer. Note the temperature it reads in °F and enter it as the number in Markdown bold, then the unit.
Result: **98** °F
